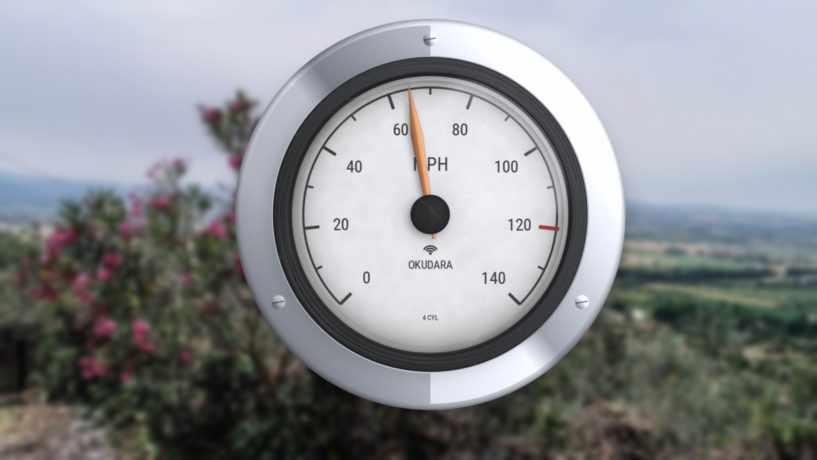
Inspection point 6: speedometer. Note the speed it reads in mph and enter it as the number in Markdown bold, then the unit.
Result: **65** mph
